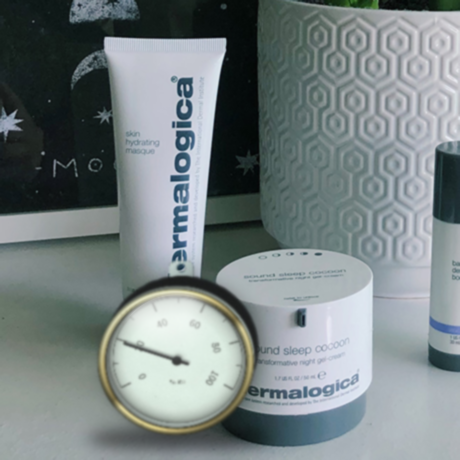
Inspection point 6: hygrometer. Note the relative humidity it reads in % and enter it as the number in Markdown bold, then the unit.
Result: **20** %
